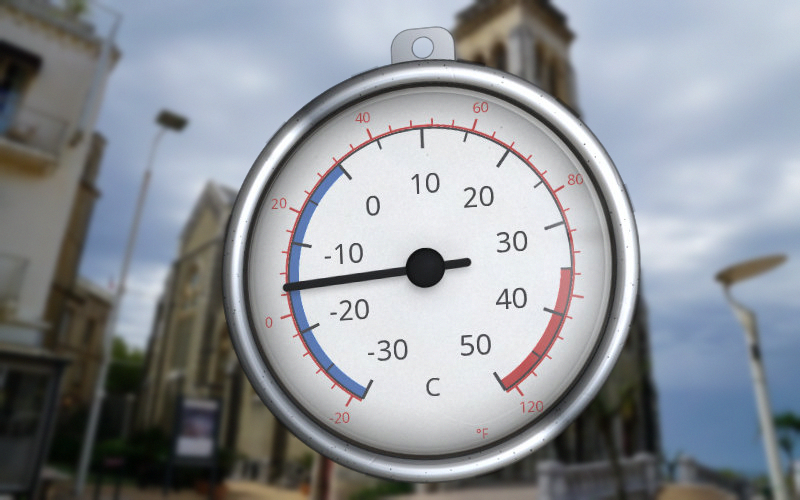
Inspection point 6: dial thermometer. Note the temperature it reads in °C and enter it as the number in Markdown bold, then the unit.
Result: **-15** °C
